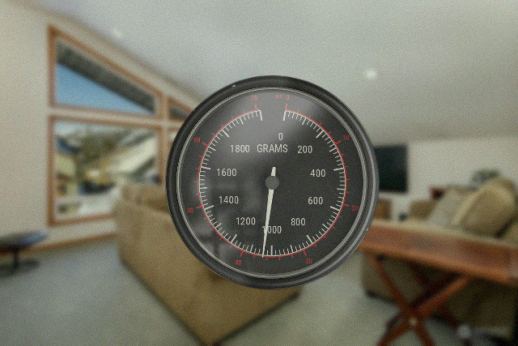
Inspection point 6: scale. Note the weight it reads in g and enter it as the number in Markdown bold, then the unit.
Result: **1040** g
